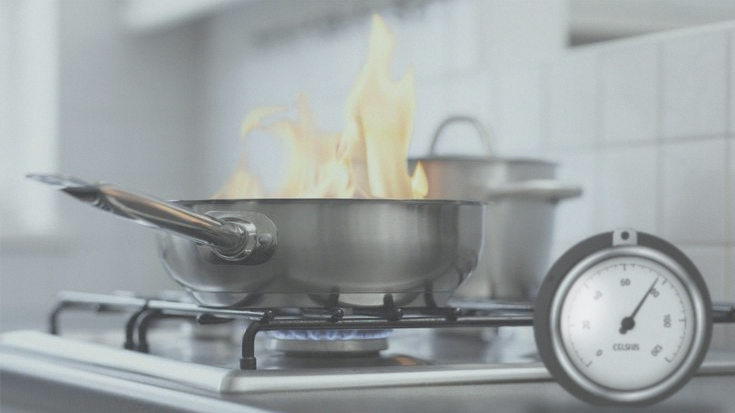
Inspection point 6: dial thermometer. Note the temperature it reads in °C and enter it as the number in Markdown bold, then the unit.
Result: **76** °C
